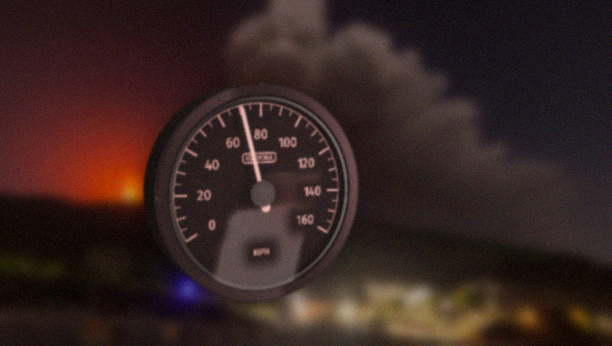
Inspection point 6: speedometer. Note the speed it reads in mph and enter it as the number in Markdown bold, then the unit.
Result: **70** mph
